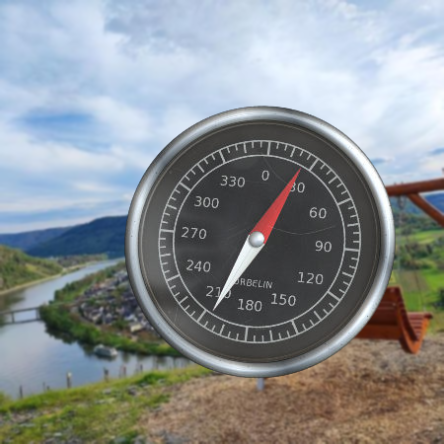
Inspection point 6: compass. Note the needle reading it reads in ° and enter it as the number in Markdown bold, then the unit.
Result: **25** °
